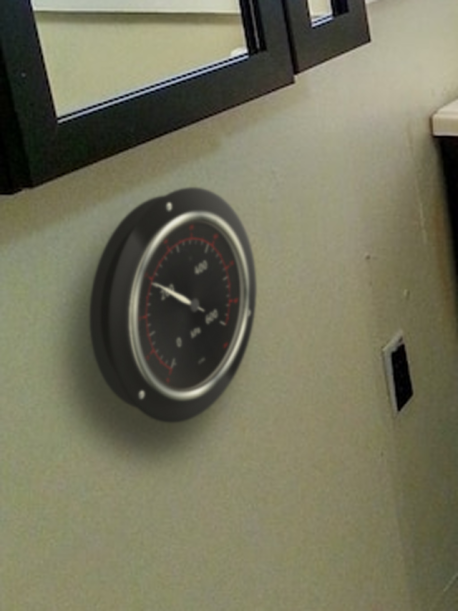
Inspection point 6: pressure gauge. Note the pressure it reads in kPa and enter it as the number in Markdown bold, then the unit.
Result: **200** kPa
